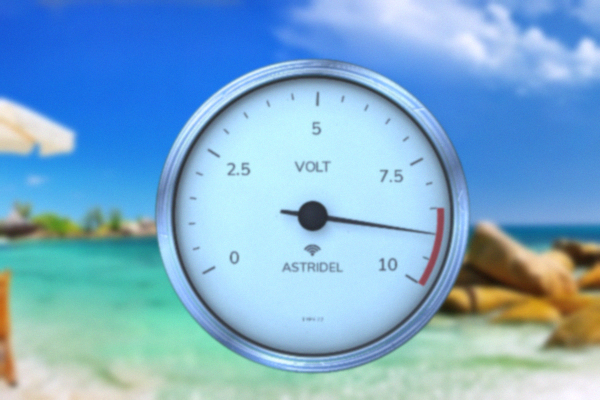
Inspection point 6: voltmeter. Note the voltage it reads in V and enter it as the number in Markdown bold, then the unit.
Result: **9** V
